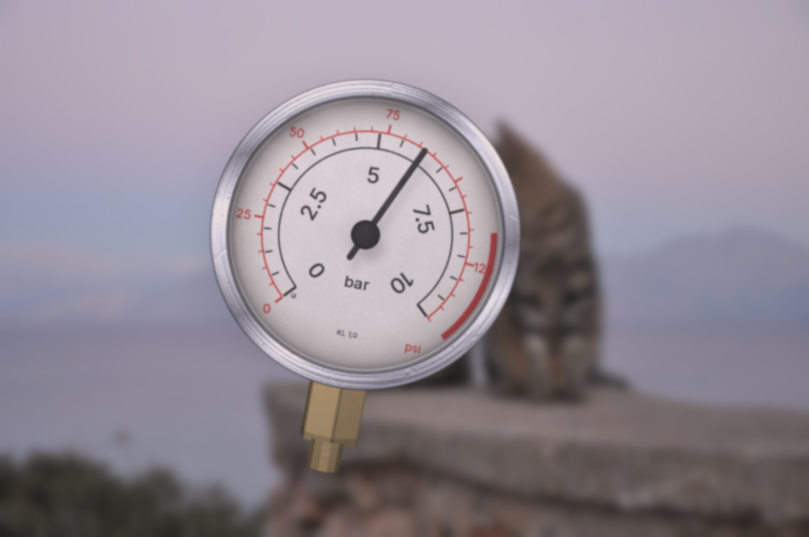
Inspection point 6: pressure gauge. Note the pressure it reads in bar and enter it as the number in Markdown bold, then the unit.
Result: **6** bar
